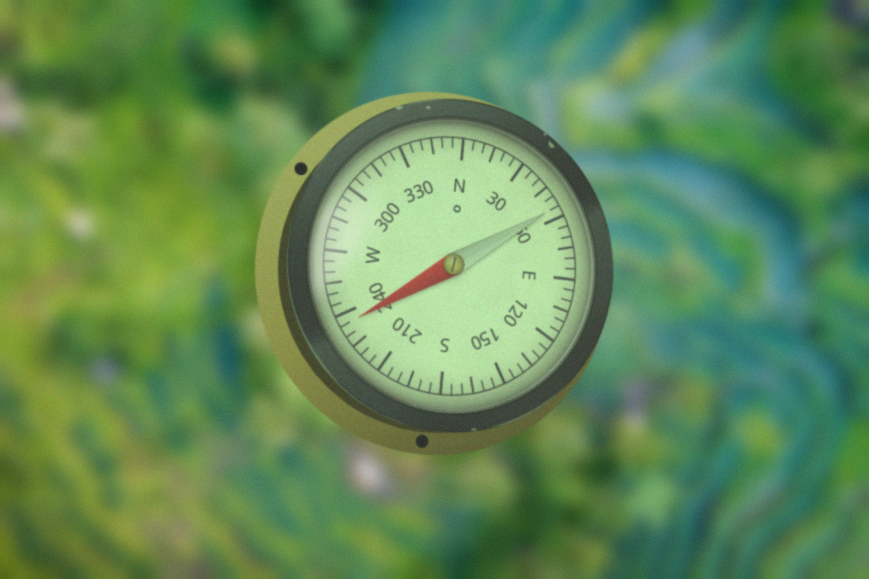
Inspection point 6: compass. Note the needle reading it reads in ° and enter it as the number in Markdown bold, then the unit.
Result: **235** °
